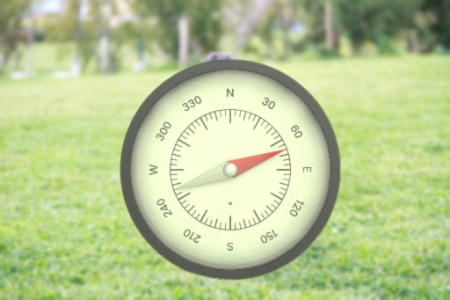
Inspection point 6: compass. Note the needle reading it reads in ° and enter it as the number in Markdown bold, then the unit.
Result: **70** °
